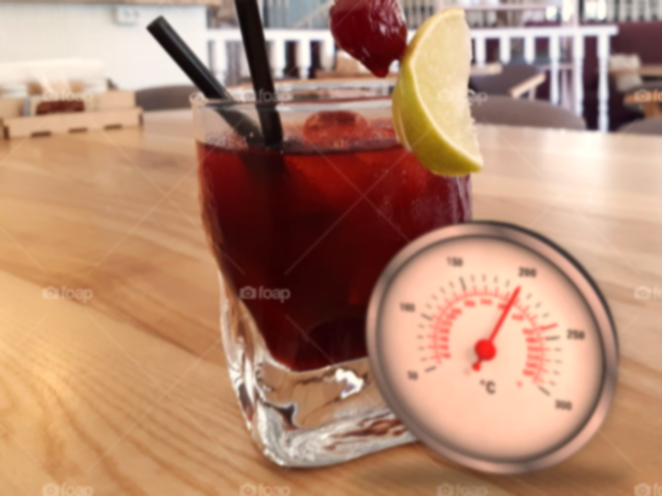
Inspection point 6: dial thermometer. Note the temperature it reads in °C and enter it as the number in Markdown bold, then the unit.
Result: **200** °C
